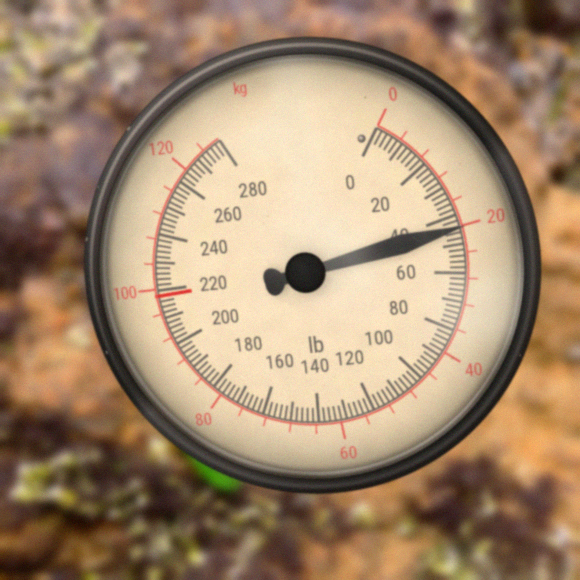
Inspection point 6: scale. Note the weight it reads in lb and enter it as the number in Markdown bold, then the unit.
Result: **44** lb
